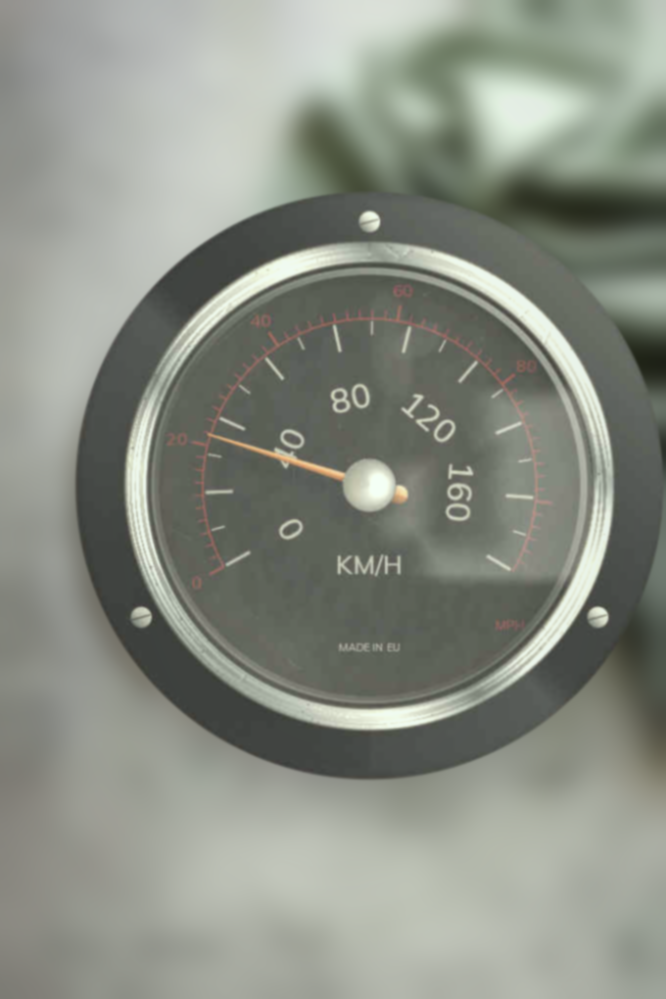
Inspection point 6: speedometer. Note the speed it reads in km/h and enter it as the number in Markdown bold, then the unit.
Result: **35** km/h
